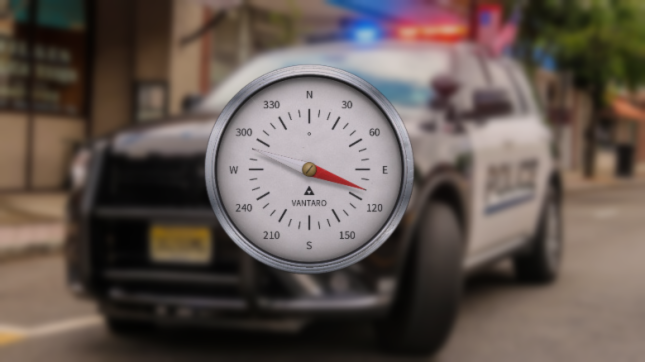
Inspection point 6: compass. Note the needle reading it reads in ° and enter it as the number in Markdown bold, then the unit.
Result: **110** °
